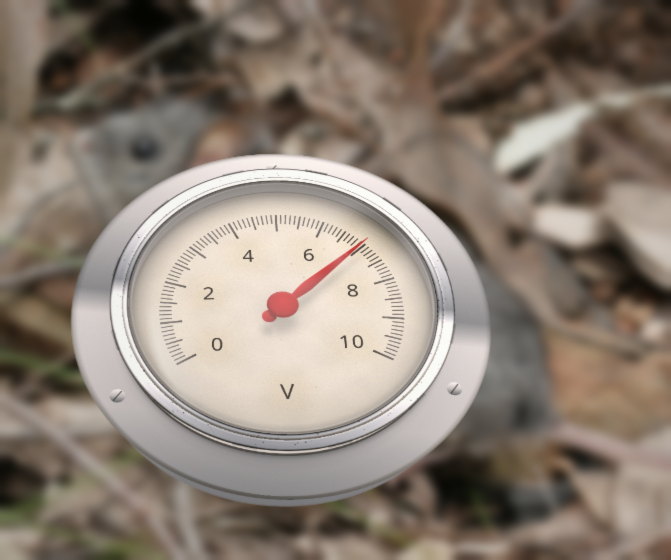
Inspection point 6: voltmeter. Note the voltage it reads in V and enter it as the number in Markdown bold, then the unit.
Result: **7** V
